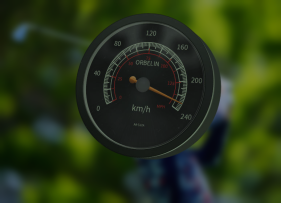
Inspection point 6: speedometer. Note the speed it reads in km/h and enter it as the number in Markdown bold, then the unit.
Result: **230** km/h
